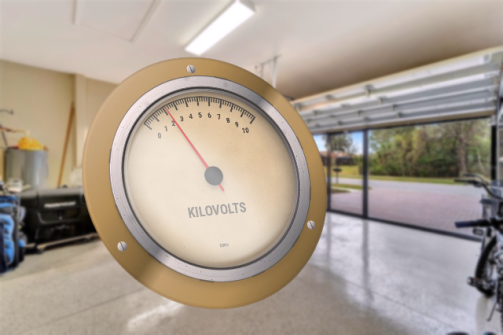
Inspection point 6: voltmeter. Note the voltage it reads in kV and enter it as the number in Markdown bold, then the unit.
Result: **2** kV
